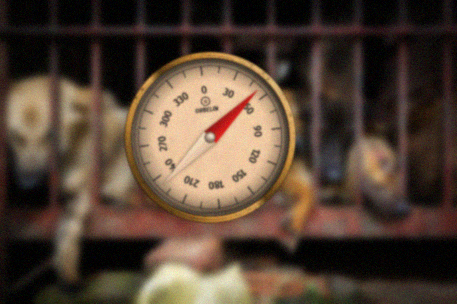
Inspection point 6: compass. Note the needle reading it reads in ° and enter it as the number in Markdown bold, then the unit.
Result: **52.5** °
